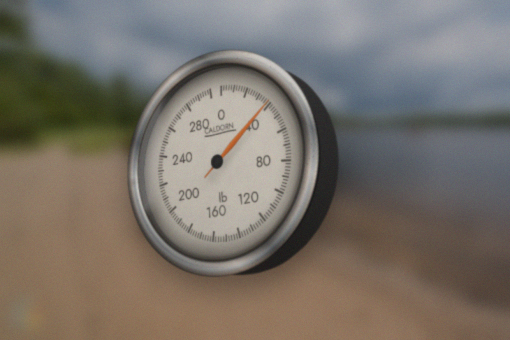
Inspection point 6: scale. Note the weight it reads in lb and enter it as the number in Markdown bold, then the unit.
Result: **40** lb
